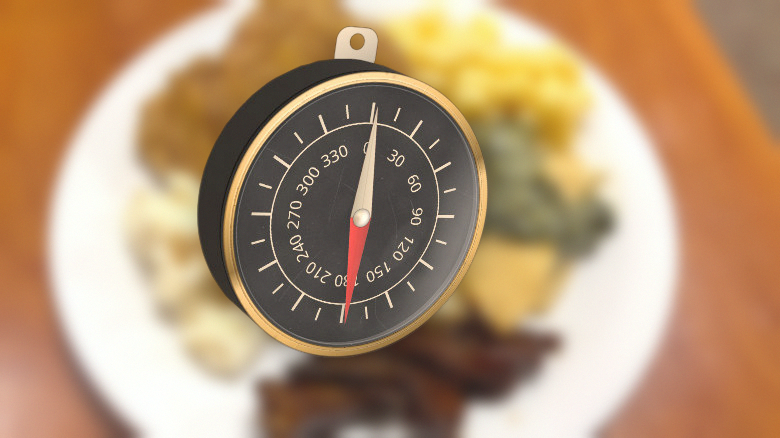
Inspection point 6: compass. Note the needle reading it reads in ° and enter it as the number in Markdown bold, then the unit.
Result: **180** °
